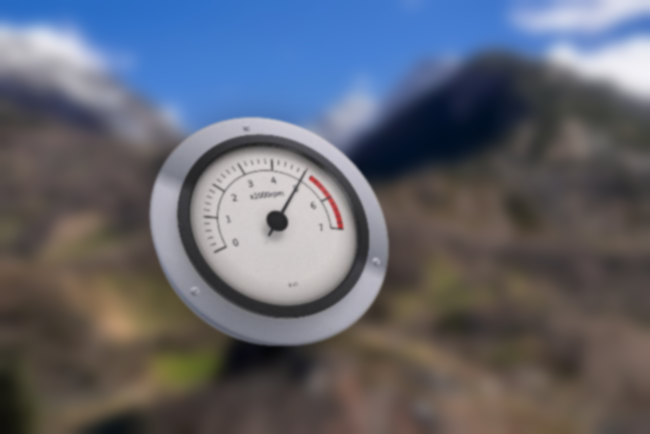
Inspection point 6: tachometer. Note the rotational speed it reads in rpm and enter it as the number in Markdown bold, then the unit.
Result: **5000** rpm
